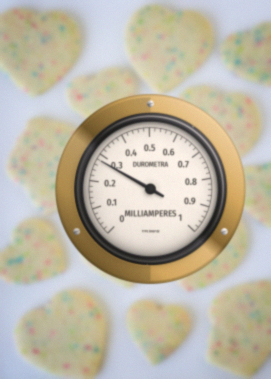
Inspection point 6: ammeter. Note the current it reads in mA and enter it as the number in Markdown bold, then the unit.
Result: **0.28** mA
